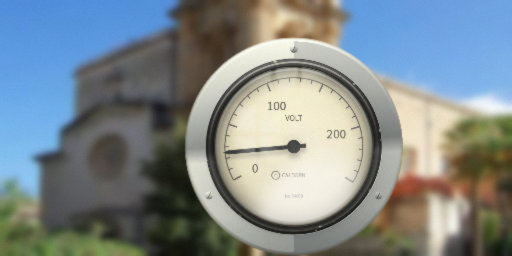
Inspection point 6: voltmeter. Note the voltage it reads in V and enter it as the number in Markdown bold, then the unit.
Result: **25** V
